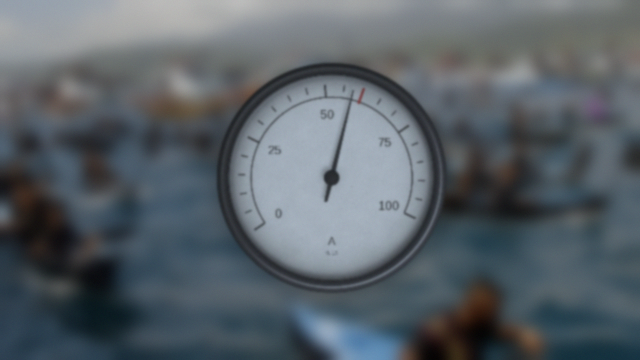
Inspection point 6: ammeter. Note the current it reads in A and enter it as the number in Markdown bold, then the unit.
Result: **57.5** A
